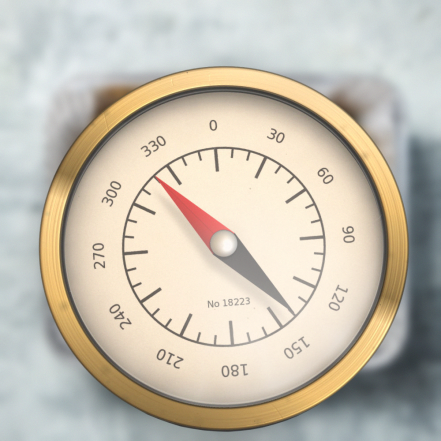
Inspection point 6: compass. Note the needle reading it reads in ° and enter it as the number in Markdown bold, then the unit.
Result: **320** °
